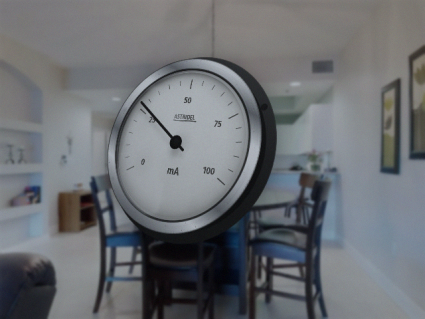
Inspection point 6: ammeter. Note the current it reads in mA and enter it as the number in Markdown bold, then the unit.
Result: **27.5** mA
